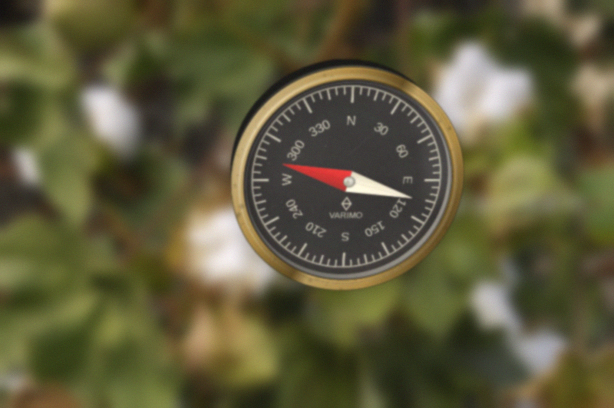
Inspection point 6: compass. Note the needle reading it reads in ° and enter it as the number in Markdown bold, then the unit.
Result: **285** °
